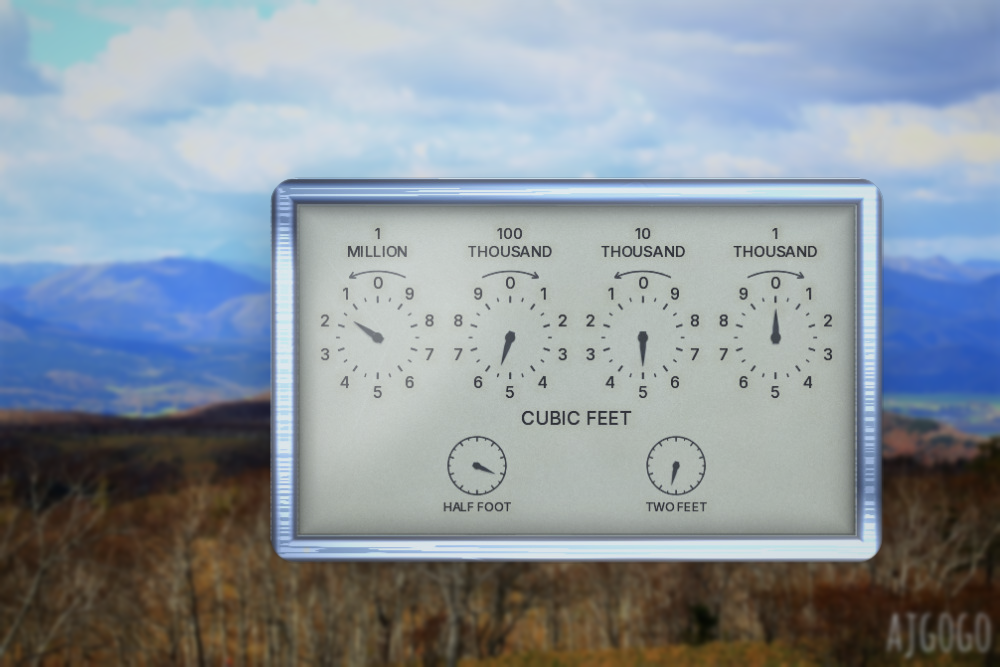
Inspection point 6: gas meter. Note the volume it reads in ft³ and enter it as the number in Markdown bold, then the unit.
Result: **155000** ft³
